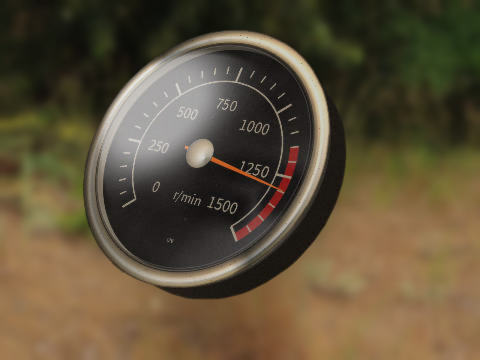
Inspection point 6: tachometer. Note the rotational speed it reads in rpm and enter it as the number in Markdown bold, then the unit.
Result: **1300** rpm
